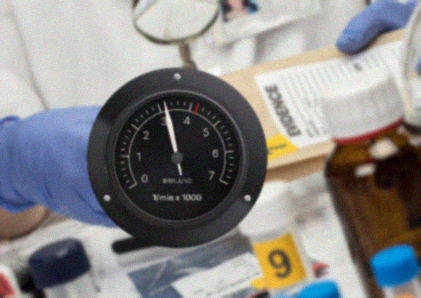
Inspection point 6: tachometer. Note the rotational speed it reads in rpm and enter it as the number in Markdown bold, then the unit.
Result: **3200** rpm
